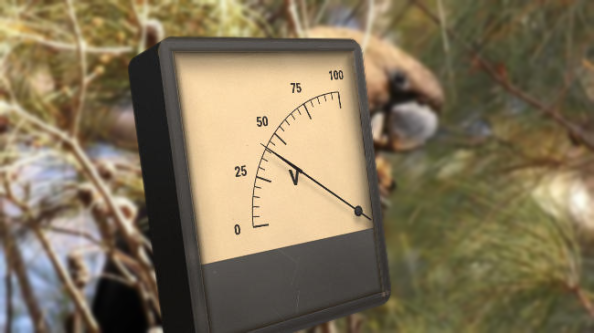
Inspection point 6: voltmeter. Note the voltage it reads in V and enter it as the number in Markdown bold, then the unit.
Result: **40** V
